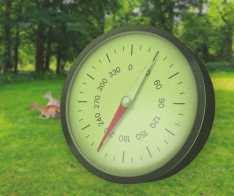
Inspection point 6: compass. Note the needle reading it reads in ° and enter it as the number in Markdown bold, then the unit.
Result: **210** °
